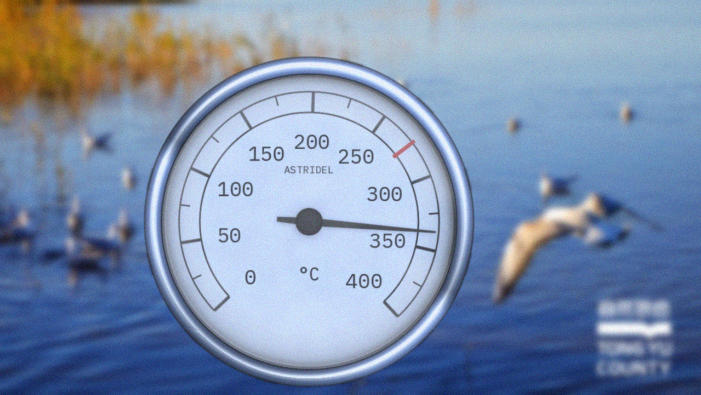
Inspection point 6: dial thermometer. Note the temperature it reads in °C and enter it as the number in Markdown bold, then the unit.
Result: **337.5** °C
